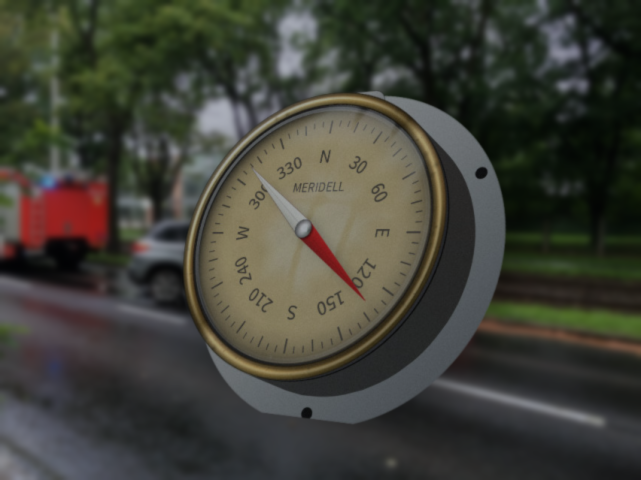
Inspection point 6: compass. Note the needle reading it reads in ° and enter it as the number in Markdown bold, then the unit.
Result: **130** °
